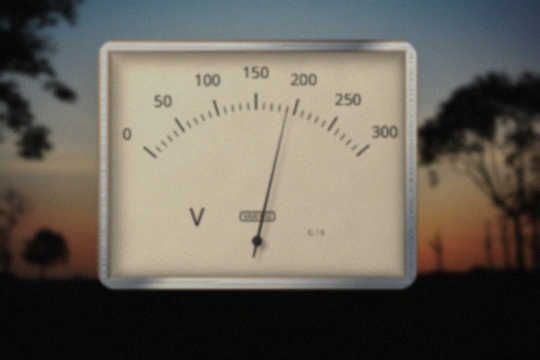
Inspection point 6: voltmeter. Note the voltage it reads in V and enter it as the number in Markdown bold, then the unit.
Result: **190** V
